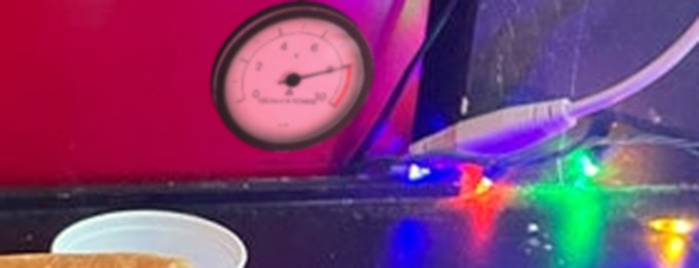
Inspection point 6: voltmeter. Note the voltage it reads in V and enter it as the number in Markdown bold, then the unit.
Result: **8** V
